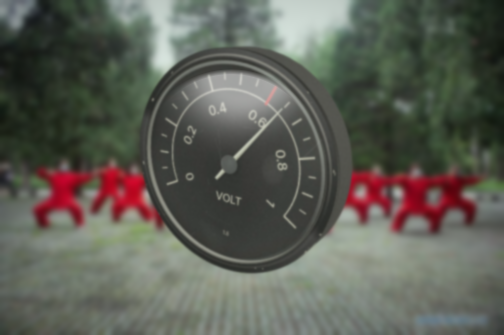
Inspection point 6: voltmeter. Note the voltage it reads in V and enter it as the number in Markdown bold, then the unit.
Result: **0.65** V
